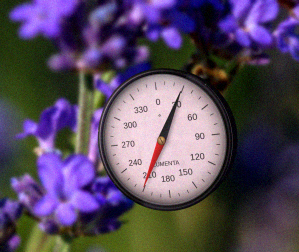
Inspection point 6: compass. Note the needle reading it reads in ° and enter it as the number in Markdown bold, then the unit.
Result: **210** °
